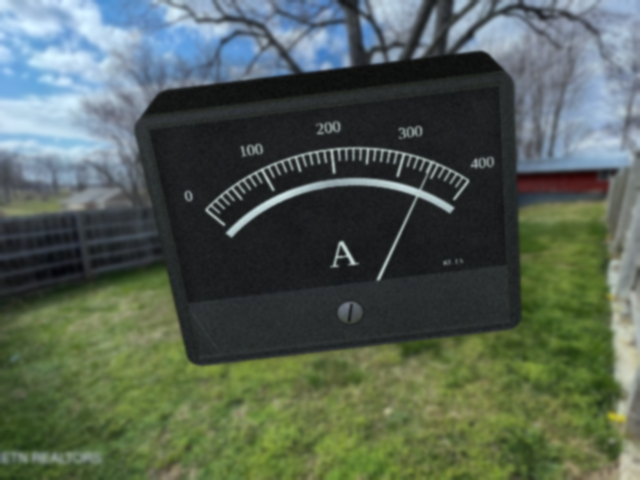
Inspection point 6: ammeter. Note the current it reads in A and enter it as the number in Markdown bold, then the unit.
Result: **340** A
